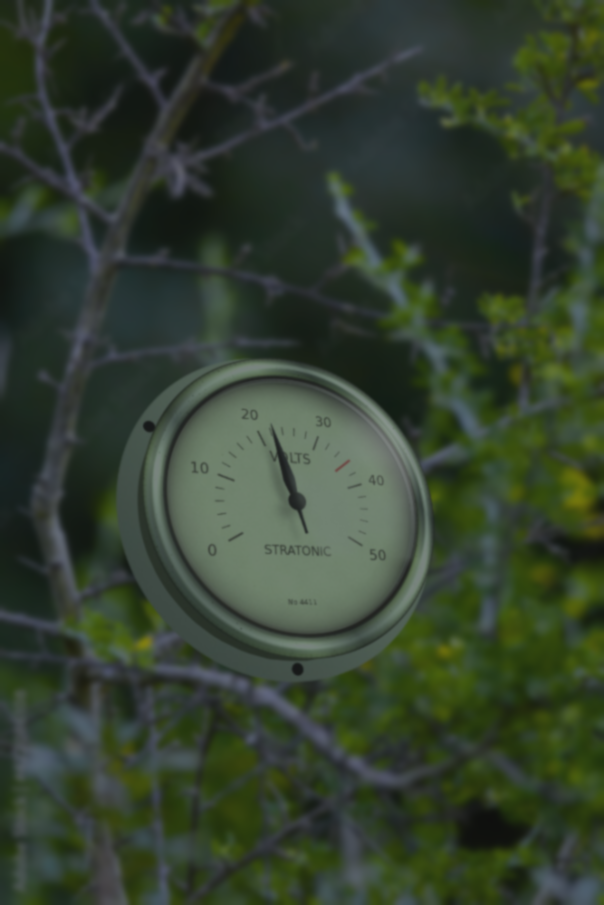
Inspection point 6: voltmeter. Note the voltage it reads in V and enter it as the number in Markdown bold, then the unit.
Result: **22** V
